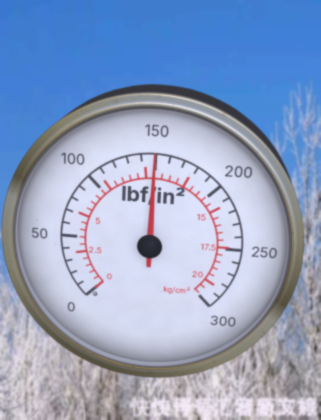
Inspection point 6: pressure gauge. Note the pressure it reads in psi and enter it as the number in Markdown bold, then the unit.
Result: **150** psi
